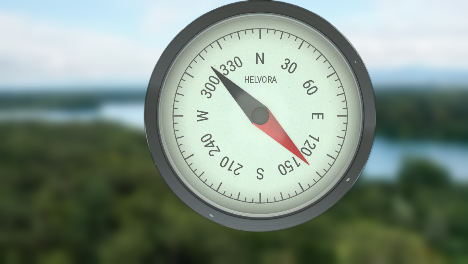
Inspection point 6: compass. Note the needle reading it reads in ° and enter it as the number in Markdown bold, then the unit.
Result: **135** °
